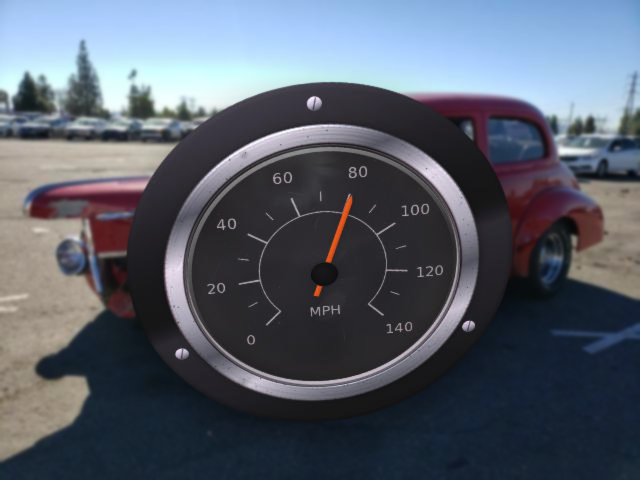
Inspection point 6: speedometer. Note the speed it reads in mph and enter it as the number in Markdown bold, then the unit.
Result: **80** mph
